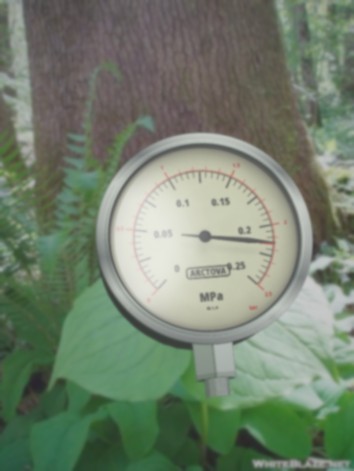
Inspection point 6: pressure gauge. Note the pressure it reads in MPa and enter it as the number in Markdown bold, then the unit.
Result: **0.215** MPa
